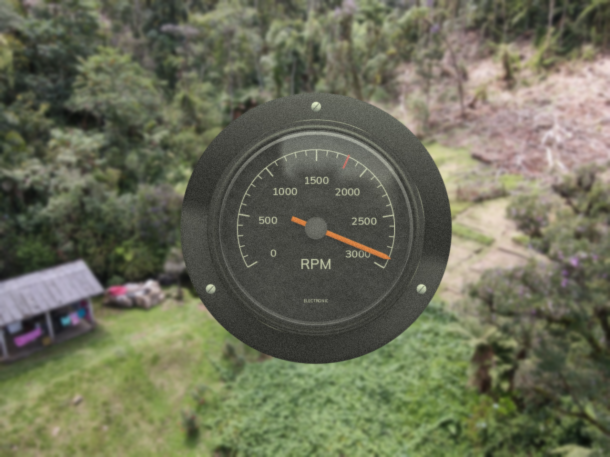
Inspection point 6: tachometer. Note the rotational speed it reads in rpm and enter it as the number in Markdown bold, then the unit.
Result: **2900** rpm
